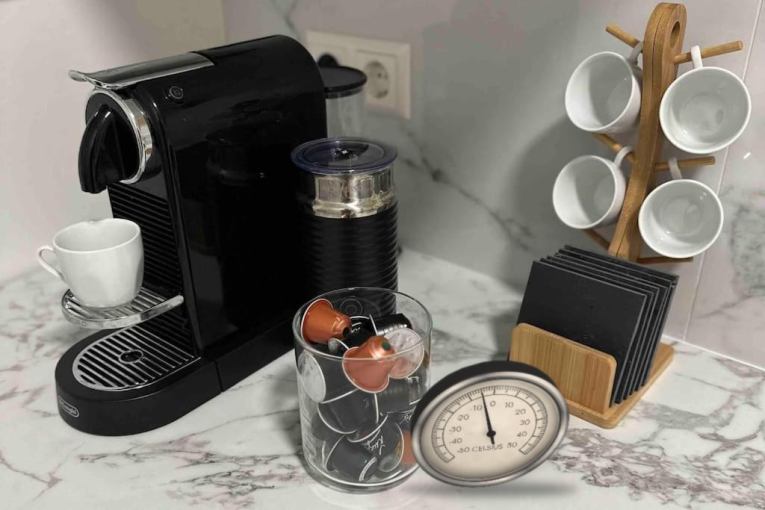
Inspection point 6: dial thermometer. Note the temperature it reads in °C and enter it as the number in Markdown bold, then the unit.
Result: **-5** °C
